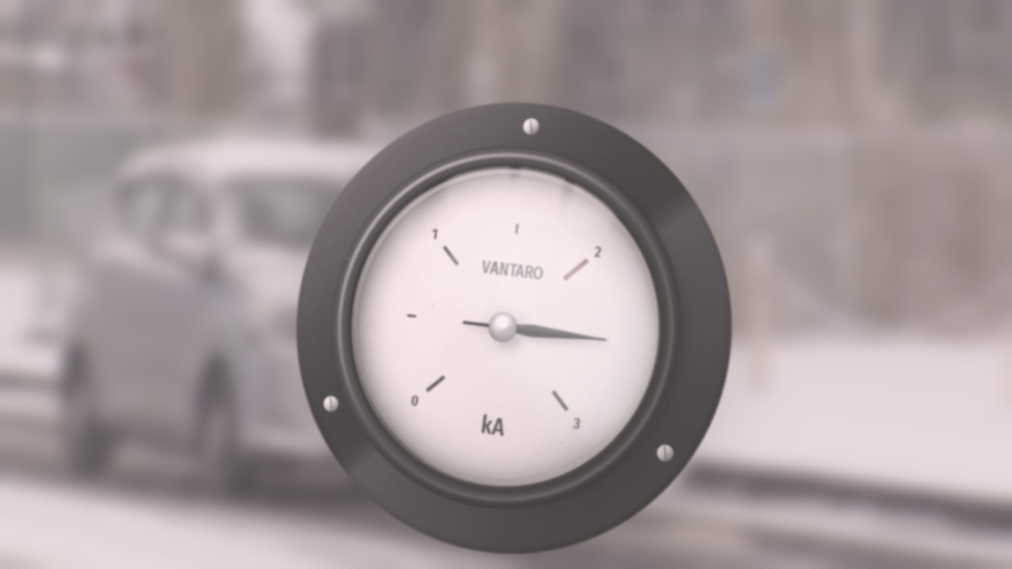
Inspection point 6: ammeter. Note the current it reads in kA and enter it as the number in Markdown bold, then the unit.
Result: **2.5** kA
